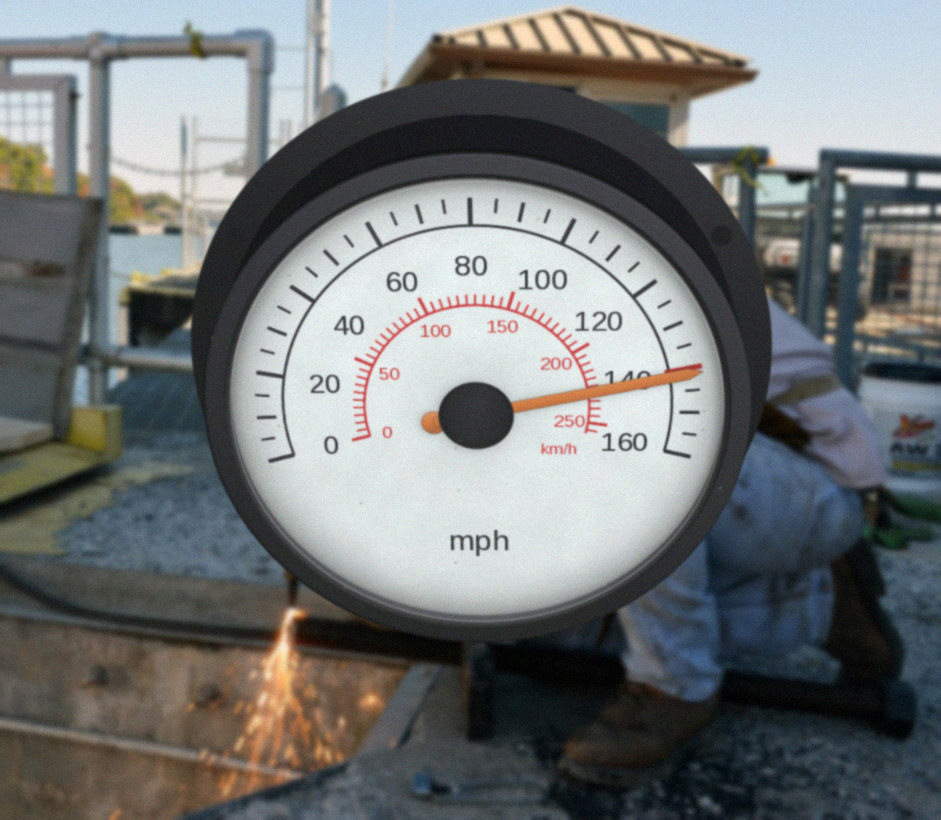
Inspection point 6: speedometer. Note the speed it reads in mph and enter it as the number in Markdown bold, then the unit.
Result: **140** mph
